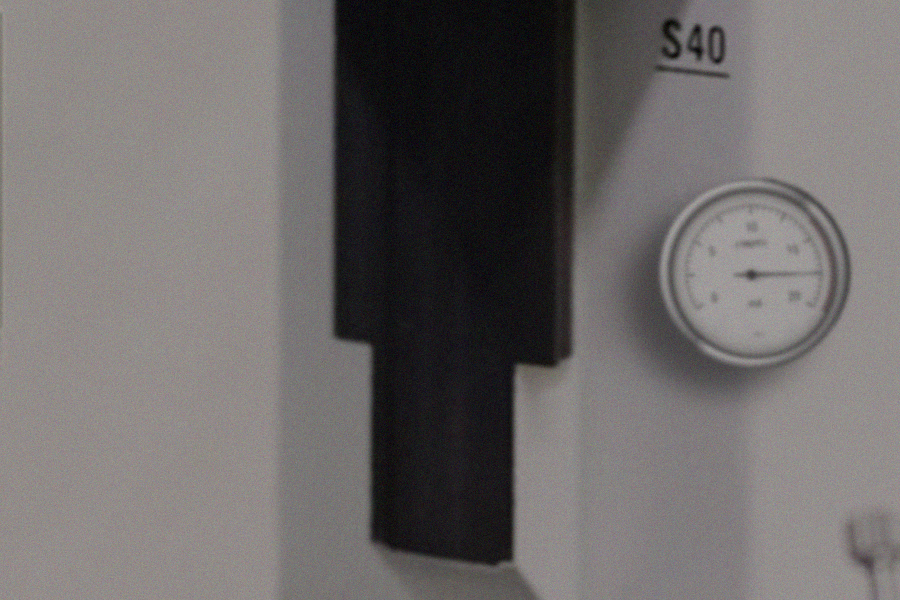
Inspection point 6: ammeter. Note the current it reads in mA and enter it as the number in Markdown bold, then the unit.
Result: **17.5** mA
